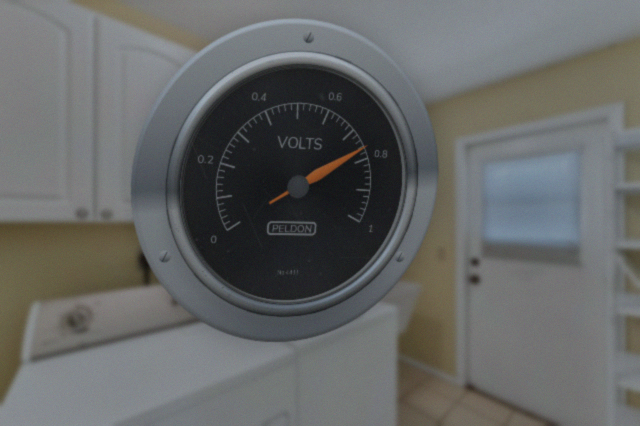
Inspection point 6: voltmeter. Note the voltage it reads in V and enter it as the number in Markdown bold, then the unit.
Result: **0.76** V
